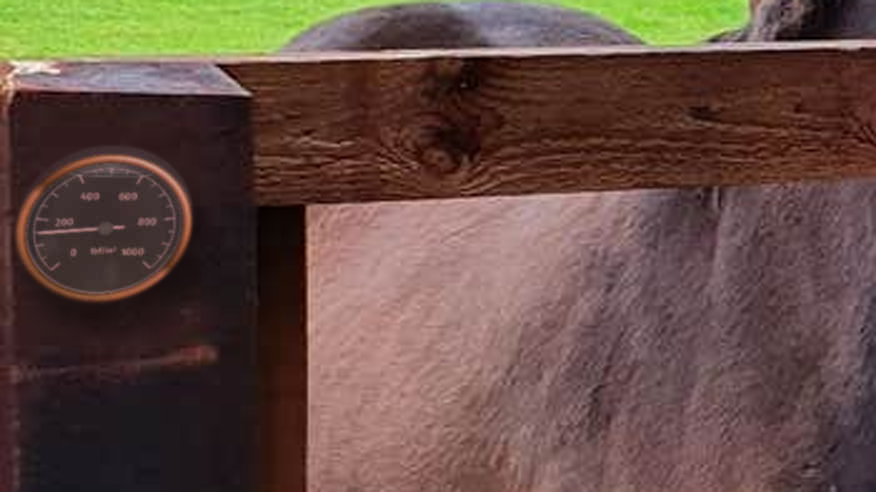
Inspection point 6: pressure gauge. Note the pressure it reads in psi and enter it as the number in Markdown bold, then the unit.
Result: **150** psi
